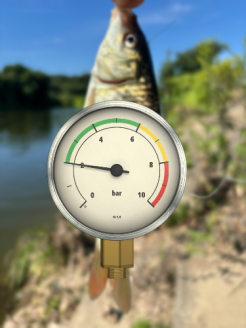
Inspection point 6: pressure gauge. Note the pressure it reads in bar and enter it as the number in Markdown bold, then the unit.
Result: **2** bar
